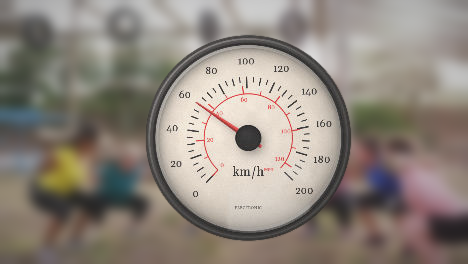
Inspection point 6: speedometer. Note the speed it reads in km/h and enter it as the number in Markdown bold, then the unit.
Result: **60** km/h
